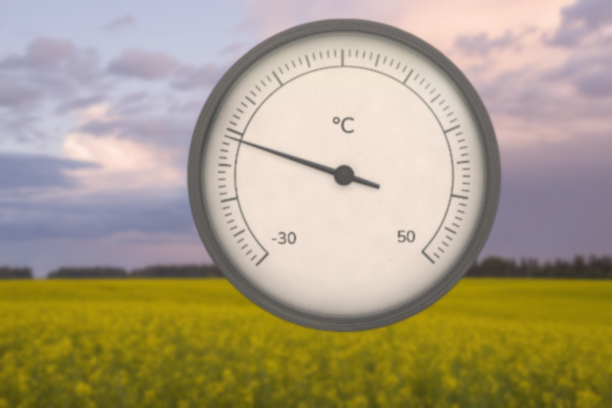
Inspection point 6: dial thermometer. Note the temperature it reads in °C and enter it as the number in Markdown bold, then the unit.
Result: **-11** °C
